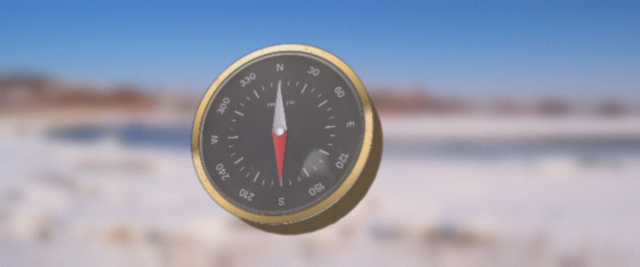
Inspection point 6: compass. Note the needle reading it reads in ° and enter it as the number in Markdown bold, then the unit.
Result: **180** °
